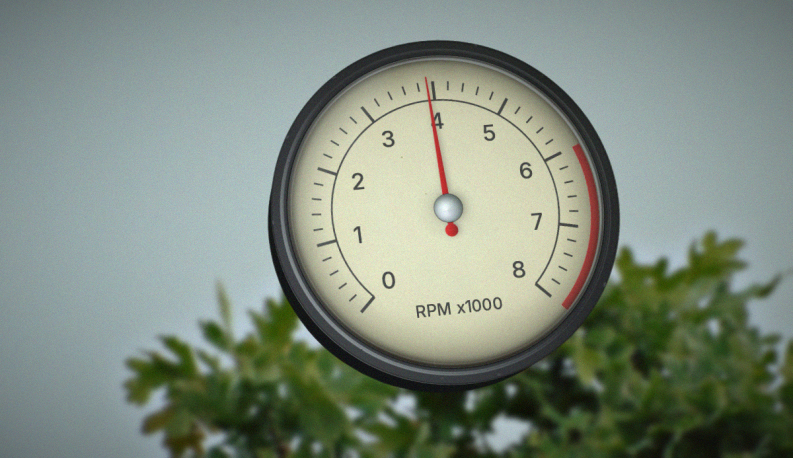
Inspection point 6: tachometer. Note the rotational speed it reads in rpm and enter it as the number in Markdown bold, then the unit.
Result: **3900** rpm
